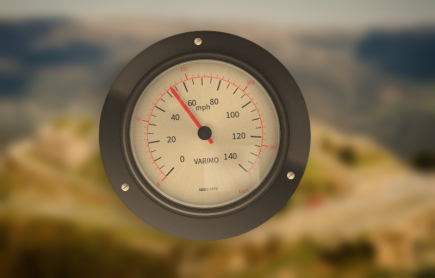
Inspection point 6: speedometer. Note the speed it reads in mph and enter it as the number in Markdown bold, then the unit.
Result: **52.5** mph
